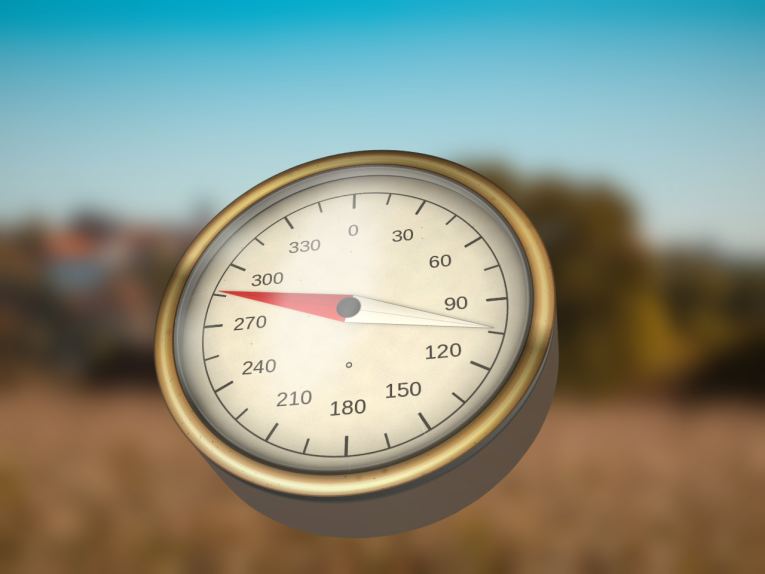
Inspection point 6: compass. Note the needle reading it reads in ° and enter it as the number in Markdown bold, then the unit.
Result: **285** °
